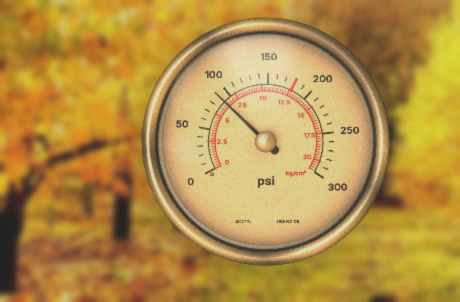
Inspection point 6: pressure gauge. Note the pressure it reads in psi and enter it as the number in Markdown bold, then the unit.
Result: **90** psi
